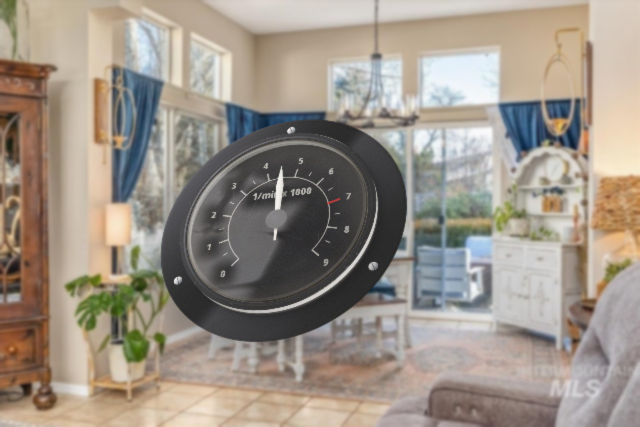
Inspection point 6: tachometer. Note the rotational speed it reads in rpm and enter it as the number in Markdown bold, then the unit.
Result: **4500** rpm
